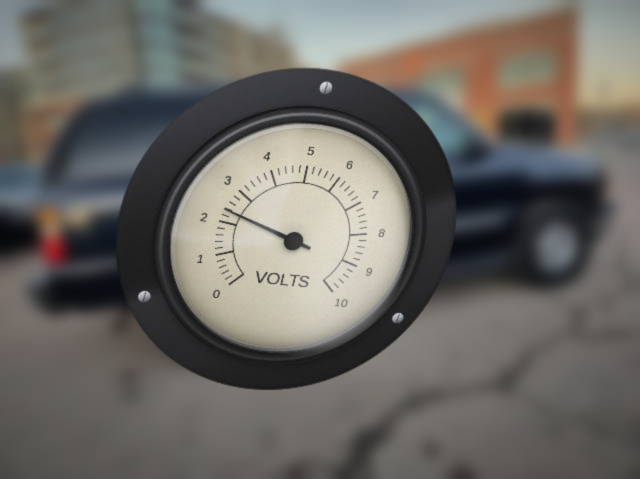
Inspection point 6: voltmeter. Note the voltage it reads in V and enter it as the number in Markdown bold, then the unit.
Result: **2.4** V
